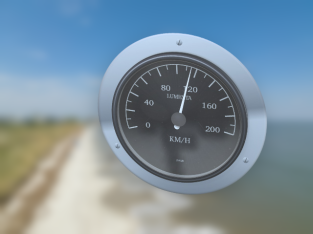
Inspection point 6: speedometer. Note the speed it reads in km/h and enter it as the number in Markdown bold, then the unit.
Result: **115** km/h
